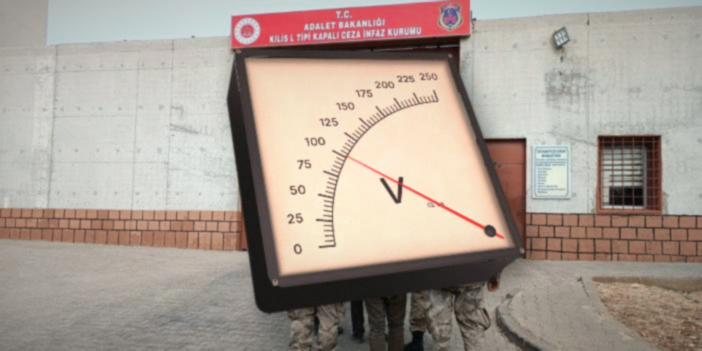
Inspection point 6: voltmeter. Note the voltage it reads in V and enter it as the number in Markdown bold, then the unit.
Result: **100** V
